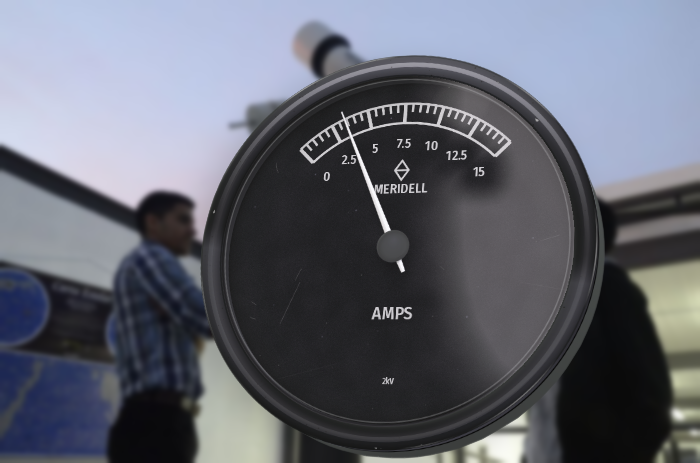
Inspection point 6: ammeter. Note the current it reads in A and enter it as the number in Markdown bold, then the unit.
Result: **3.5** A
